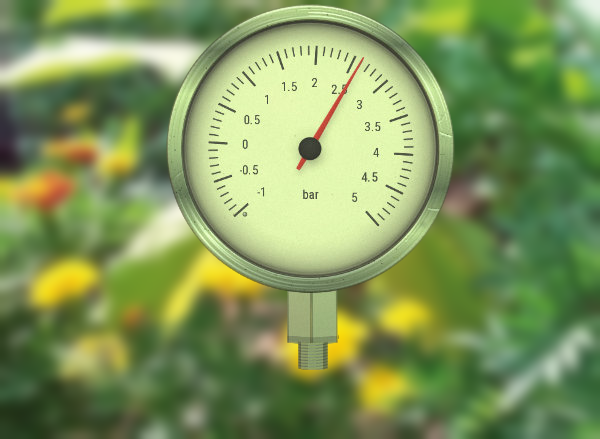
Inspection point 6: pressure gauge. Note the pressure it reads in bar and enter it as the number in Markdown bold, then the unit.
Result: **2.6** bar
